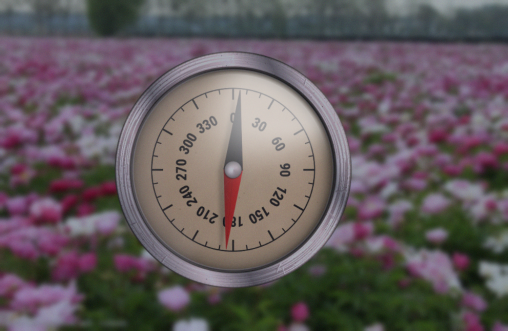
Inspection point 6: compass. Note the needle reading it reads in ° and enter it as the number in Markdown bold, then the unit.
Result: **185** °
